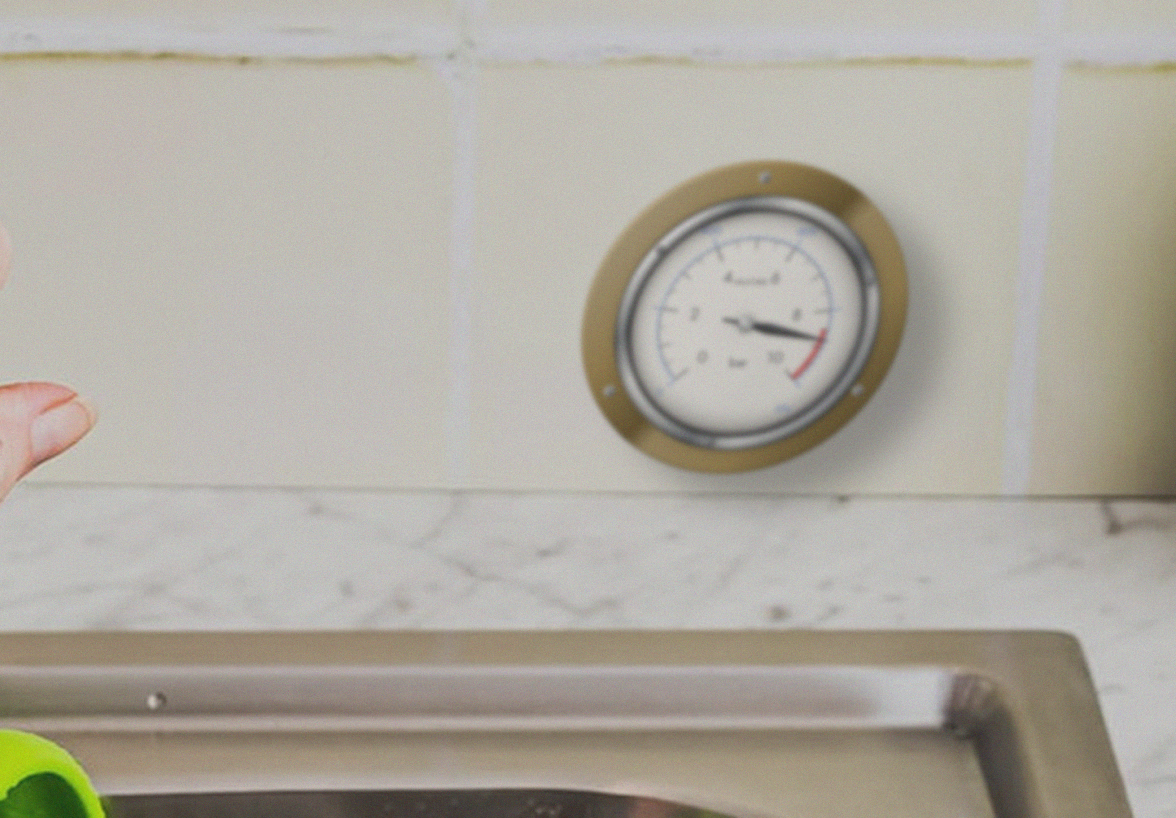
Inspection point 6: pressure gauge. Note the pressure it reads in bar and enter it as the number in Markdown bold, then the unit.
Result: **8.75** bar
